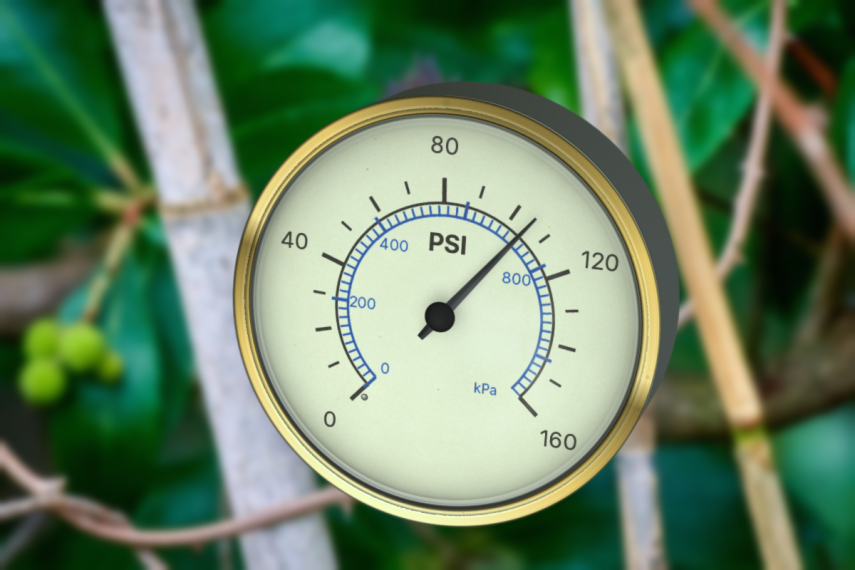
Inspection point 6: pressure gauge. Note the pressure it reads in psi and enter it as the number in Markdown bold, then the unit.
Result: **105** psi
